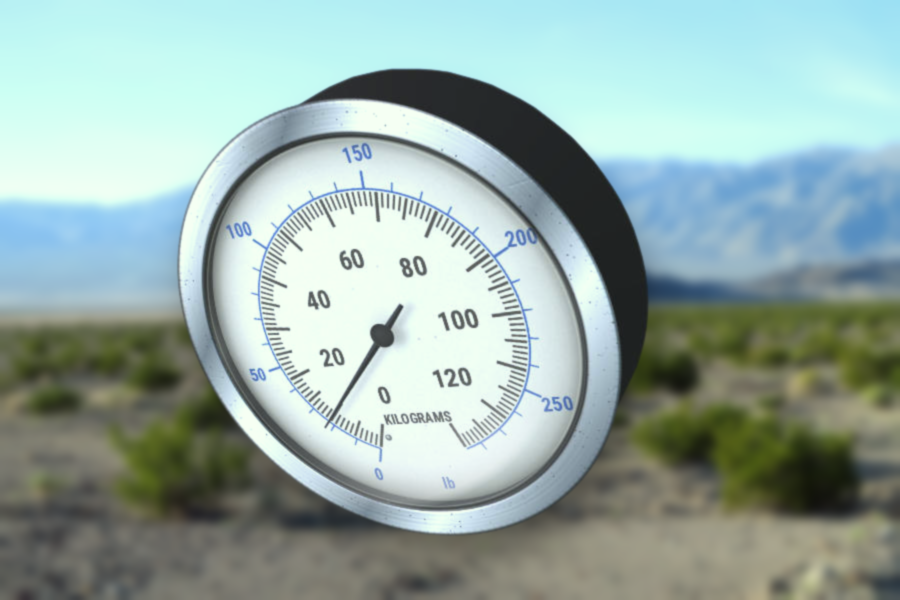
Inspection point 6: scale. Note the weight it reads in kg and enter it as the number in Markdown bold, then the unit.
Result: **10** kg
